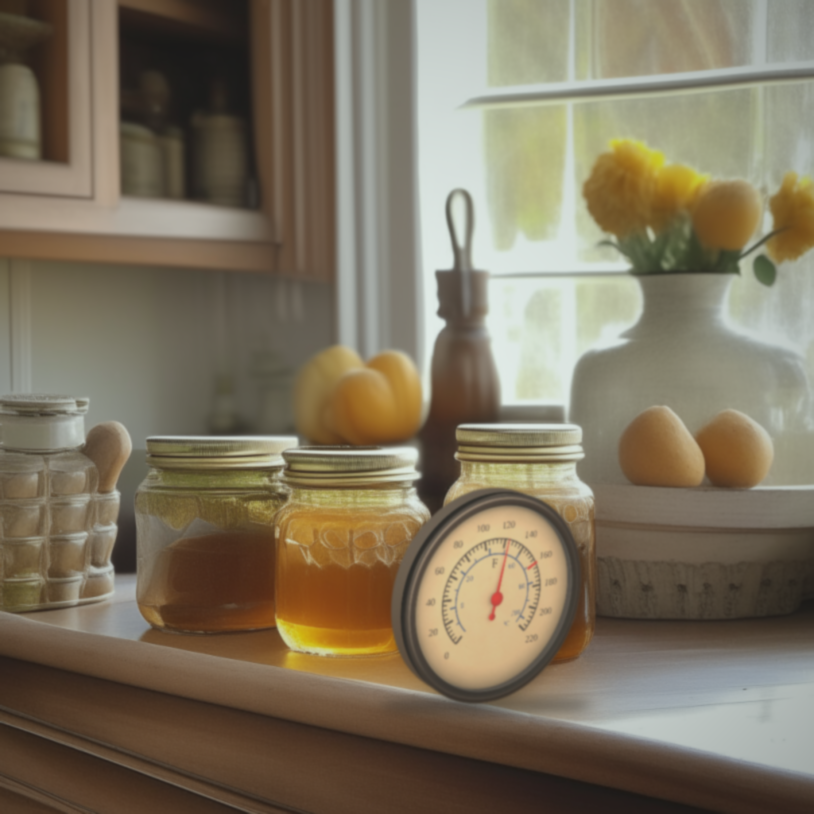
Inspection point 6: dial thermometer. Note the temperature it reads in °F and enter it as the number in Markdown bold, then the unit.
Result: **120** °F
